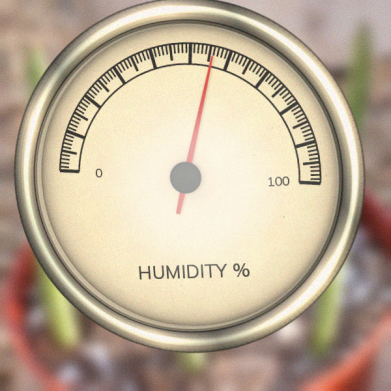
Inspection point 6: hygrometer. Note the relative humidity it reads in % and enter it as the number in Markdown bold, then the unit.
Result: **56** %
